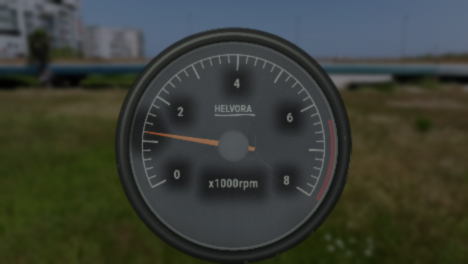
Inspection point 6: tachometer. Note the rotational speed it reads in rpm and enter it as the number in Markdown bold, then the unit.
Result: **1200** rpm
